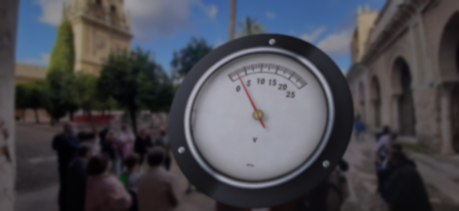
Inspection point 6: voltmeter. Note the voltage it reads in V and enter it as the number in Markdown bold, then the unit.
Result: **2.5** V
